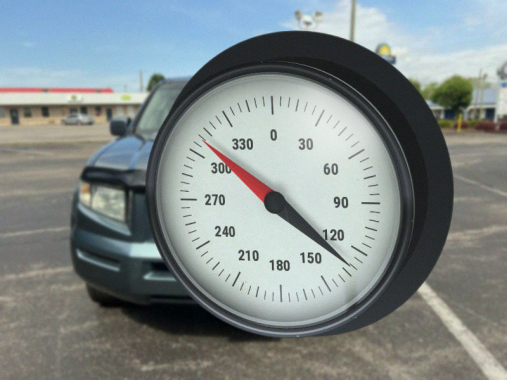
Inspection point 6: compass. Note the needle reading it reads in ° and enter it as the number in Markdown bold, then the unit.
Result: **310** °
